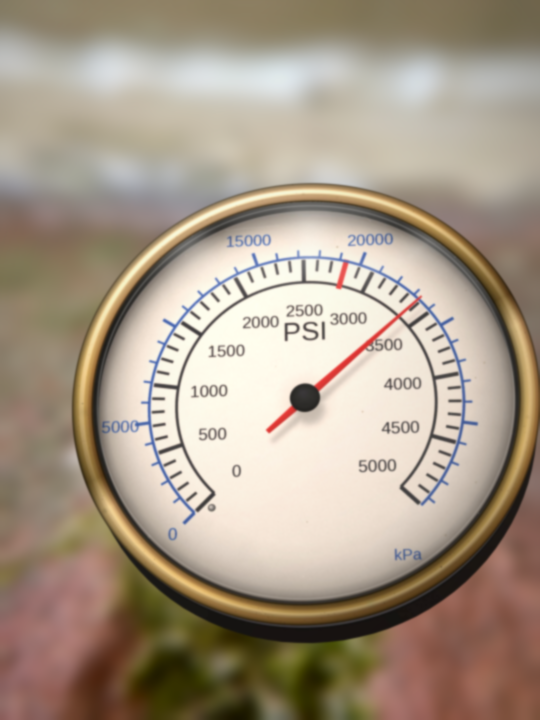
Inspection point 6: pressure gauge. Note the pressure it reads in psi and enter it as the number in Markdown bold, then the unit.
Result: **3400** psi
